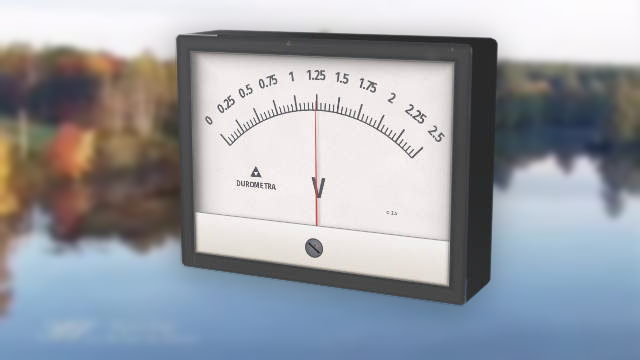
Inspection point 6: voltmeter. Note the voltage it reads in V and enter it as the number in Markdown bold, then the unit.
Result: **1.25** V
